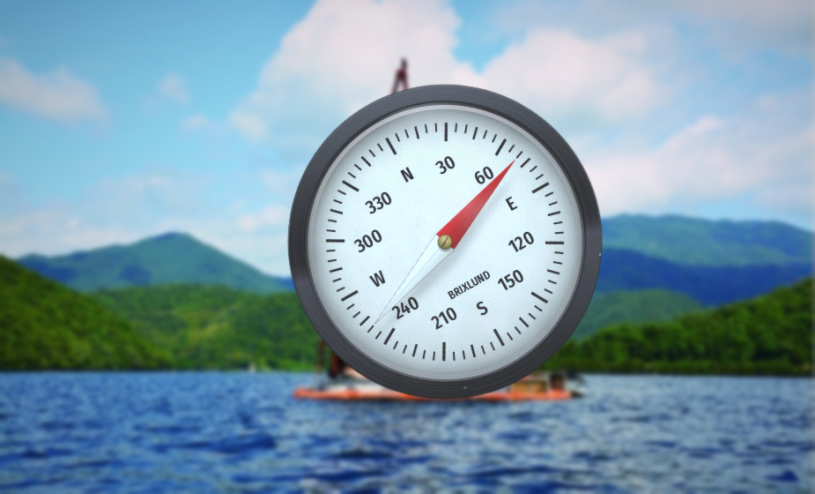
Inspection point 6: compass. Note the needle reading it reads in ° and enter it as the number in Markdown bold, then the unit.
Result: **70** °
